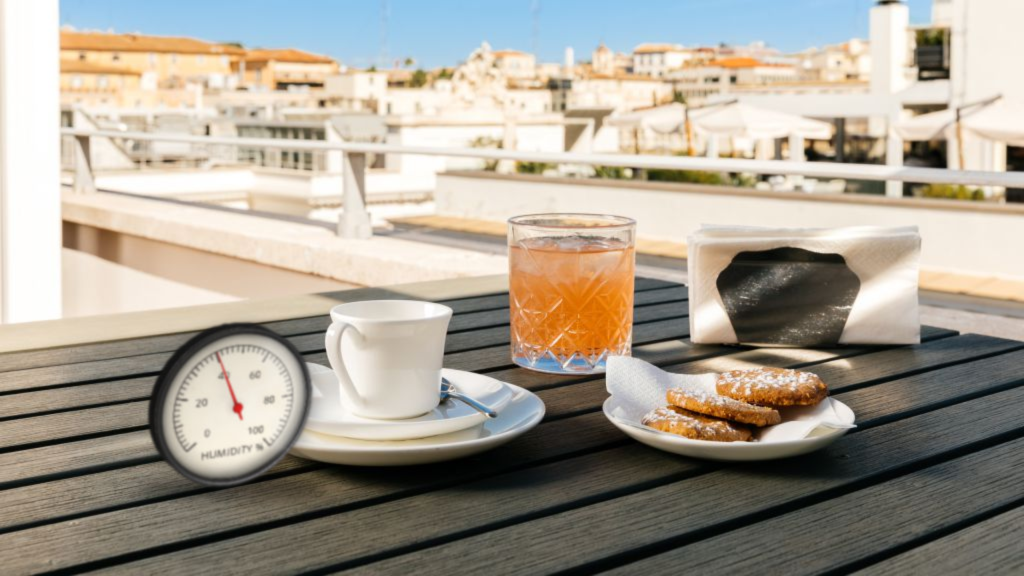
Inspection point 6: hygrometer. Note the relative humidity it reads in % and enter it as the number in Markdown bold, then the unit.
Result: **40** %
